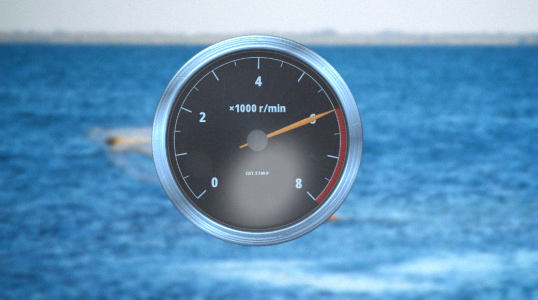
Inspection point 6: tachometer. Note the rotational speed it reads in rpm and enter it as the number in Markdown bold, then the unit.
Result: **6000** rpm
